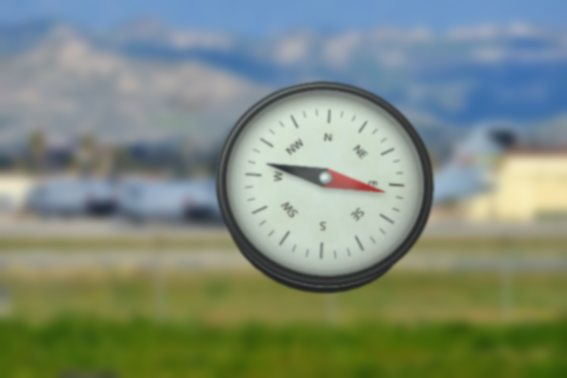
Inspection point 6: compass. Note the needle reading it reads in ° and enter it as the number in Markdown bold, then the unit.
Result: **100** °
